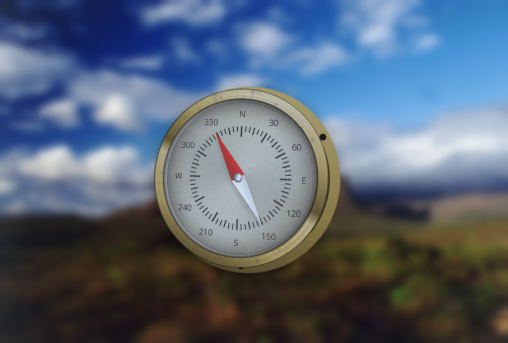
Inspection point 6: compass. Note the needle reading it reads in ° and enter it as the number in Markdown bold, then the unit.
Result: **330** °
